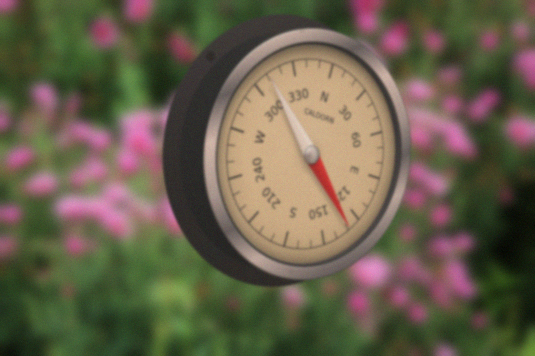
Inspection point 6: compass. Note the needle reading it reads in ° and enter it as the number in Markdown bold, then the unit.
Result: **130** °
